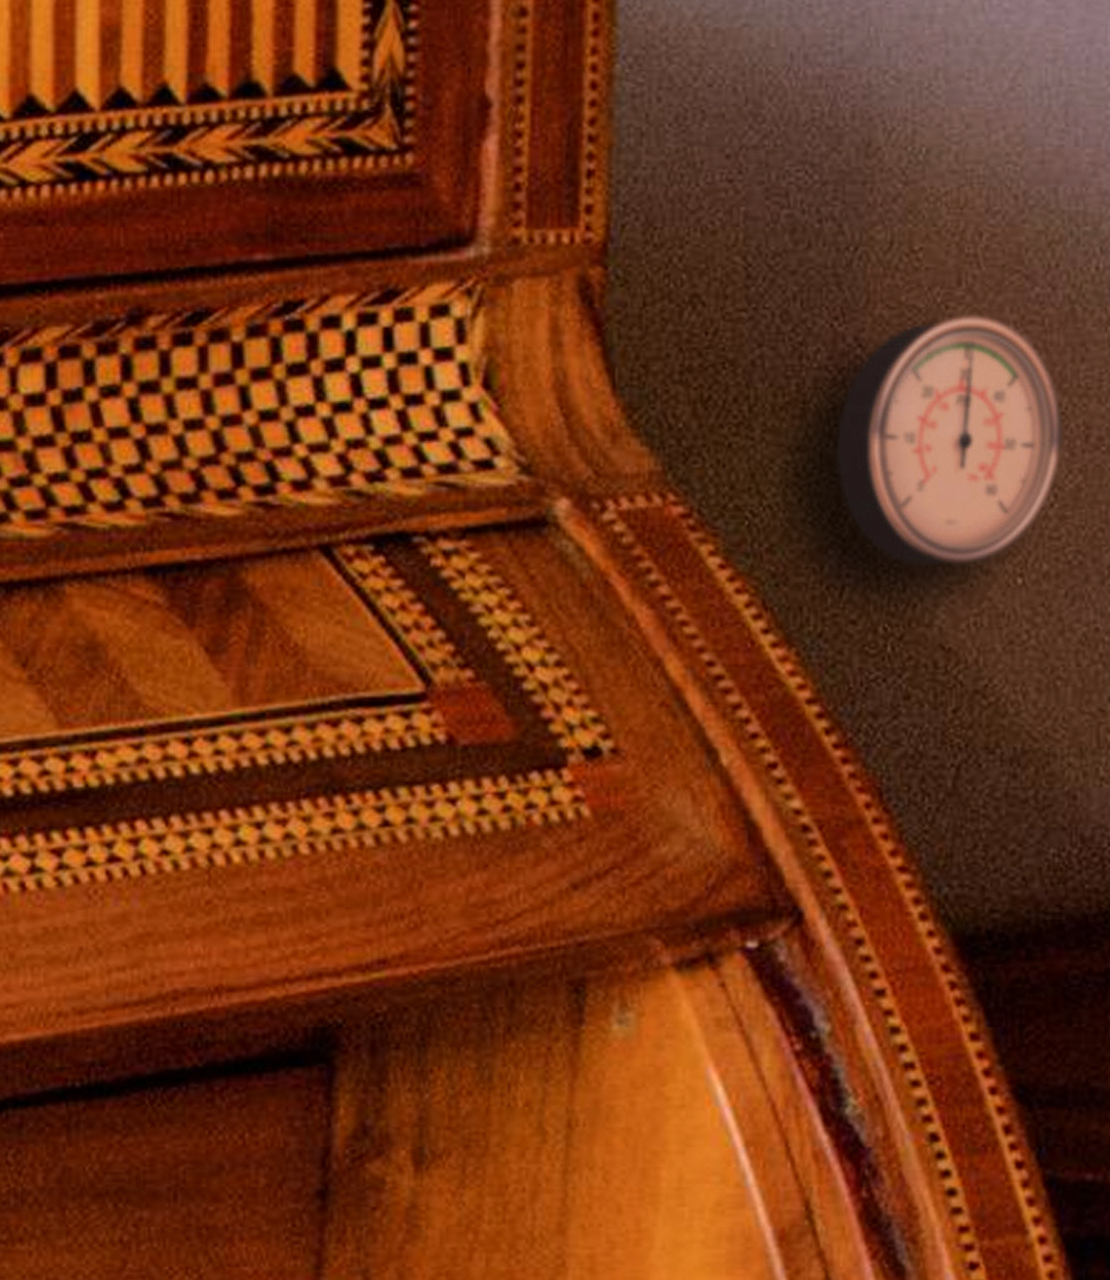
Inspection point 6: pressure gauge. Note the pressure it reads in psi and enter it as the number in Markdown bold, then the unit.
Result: **30** psi
